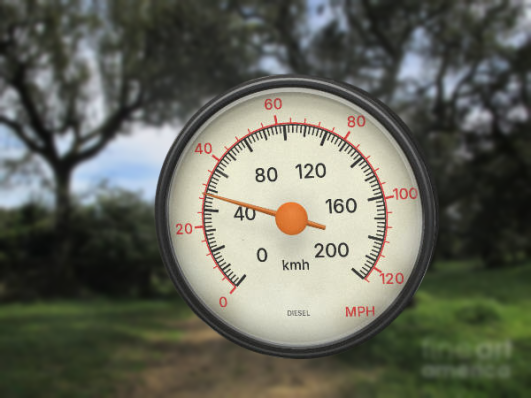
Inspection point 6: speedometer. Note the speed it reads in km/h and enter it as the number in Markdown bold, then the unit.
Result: **48** km/h
